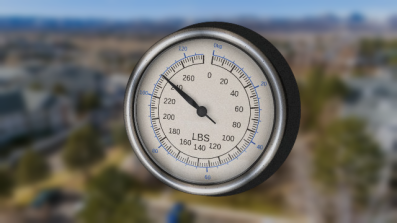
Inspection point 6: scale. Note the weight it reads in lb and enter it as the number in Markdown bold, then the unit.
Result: **240** lb
